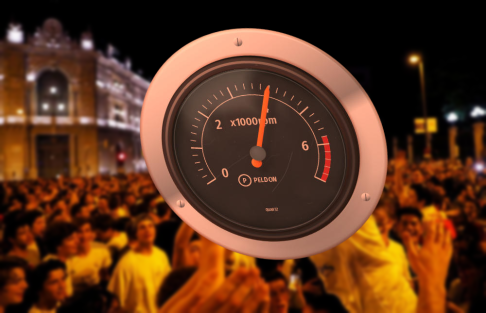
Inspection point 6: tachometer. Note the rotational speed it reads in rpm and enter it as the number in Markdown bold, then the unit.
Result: **4000** rpm
